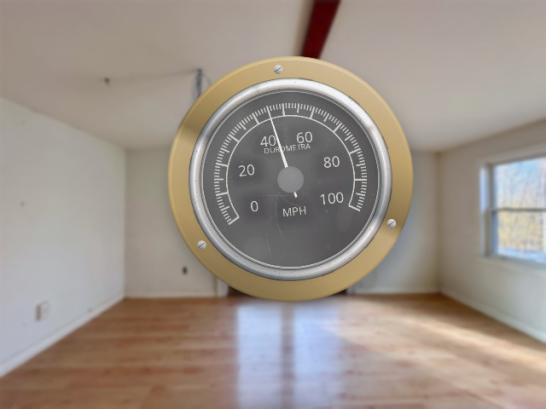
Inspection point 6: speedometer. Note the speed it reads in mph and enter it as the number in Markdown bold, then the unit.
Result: **45** mph
